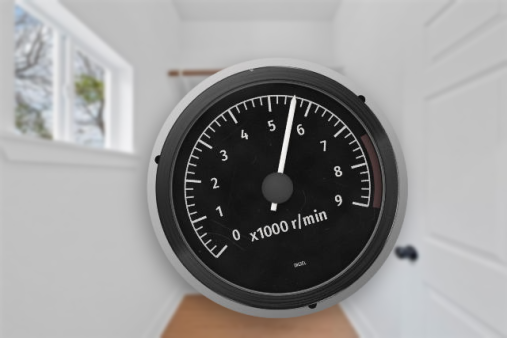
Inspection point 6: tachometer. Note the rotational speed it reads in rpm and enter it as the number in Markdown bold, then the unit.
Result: **5600** rpm
